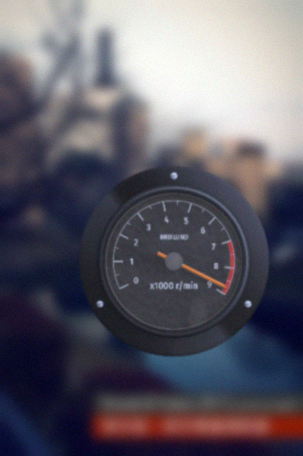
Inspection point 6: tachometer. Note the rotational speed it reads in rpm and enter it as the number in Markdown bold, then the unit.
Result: **8750** rpm
